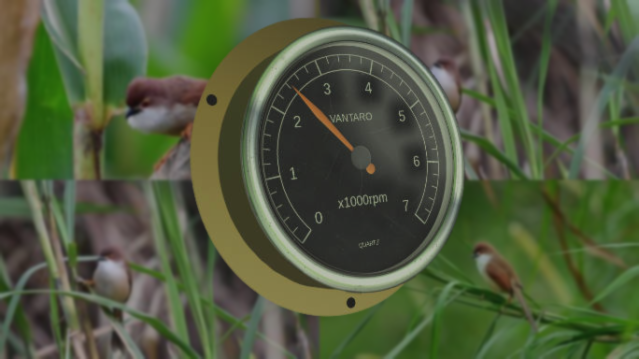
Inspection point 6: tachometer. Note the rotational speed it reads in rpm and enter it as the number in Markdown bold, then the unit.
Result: **2400** rpm
